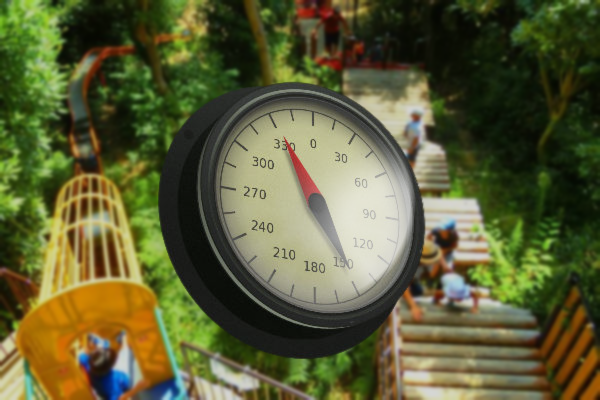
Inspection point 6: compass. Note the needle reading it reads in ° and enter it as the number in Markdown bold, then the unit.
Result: **330** °
